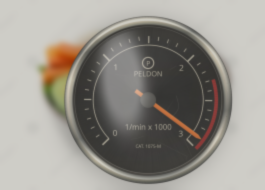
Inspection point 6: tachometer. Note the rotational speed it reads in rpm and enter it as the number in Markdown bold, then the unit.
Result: **2900** rpm
